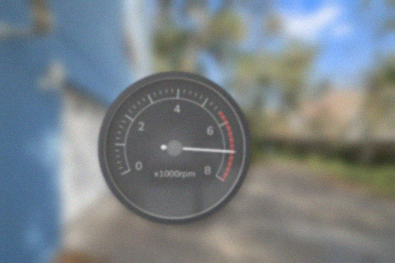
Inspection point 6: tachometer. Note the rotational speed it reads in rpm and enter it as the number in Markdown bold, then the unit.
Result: **7000** rpm
